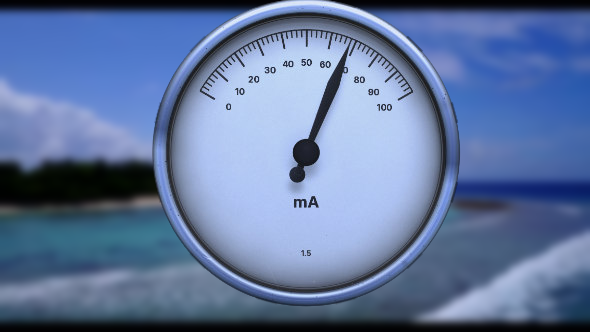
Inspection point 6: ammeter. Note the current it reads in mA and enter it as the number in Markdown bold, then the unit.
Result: **68** mA
